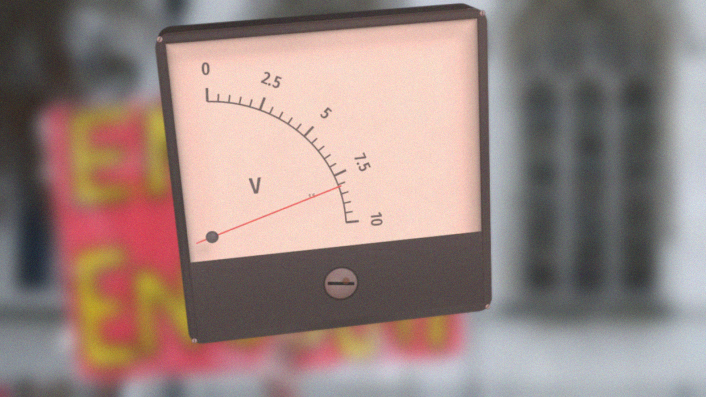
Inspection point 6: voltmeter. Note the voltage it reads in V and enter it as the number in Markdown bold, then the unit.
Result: **8** V
